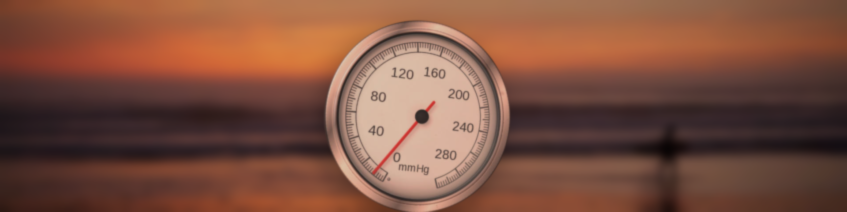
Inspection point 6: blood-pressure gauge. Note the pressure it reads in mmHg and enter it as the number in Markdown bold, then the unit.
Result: **10** mmHg
